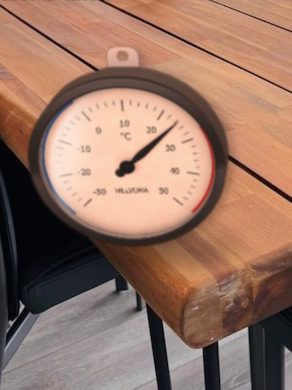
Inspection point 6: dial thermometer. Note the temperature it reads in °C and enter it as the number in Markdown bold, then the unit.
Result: **24** °C
